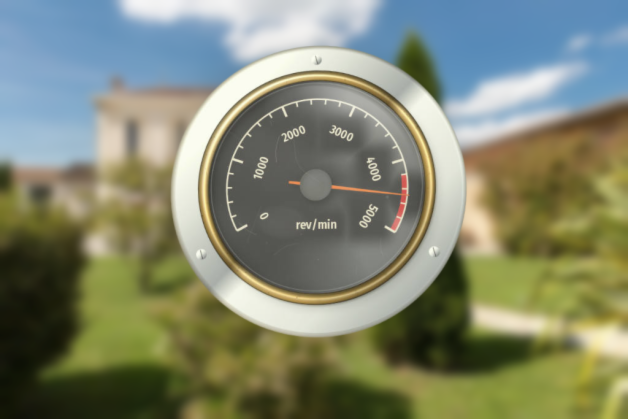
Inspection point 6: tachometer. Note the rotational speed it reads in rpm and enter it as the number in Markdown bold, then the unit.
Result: **4500** rpm
